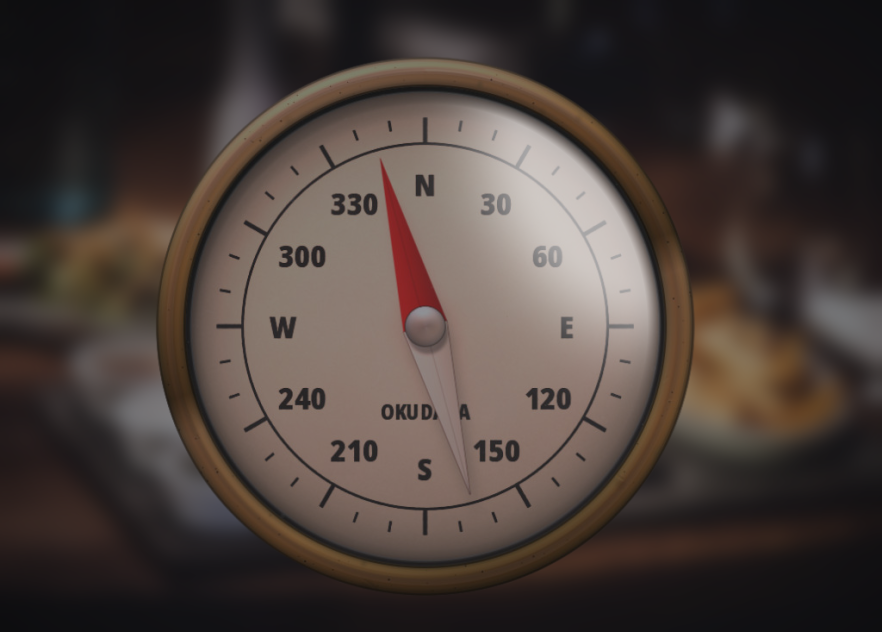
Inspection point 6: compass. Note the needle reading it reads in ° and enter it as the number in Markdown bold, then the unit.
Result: **345** °
